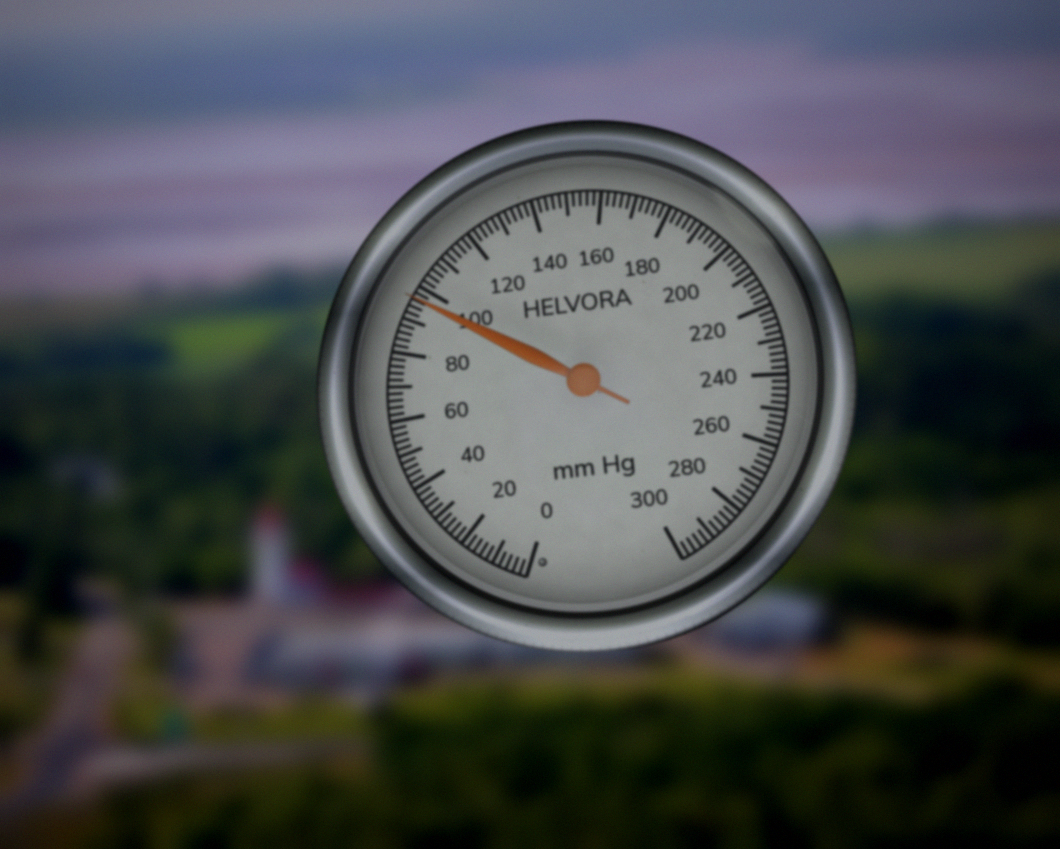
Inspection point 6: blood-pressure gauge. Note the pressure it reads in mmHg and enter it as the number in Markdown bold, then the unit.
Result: **96** mmHg
